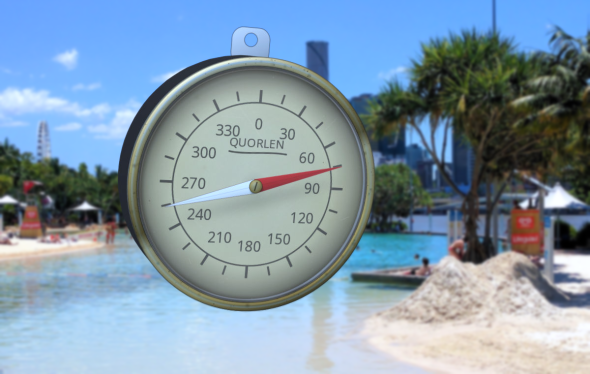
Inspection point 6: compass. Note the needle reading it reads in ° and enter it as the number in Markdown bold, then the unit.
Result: **75** °
